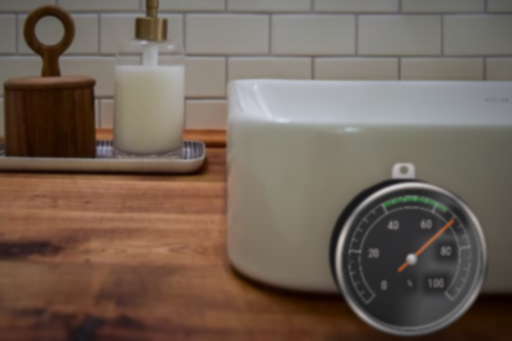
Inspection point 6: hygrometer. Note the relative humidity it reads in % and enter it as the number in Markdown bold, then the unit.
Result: **68** %
